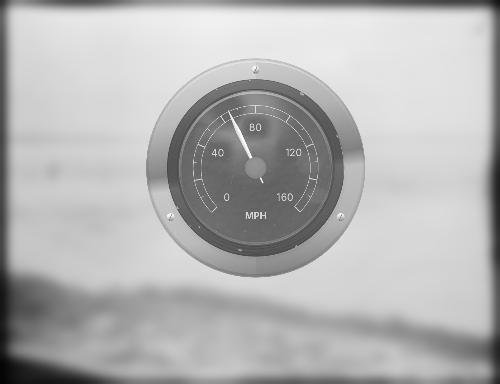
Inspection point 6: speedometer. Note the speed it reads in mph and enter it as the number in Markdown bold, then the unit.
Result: **65** mph
